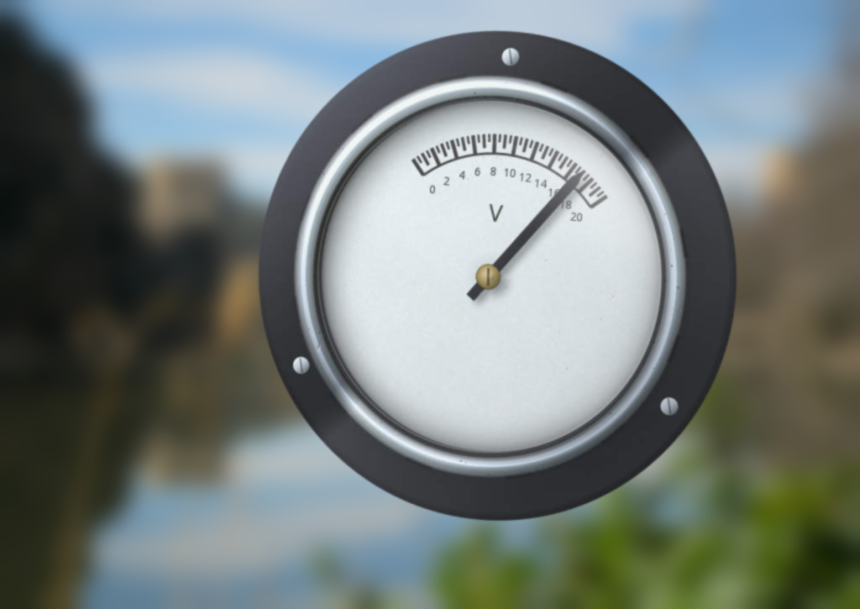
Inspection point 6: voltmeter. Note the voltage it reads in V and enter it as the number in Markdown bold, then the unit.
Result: **17** V
